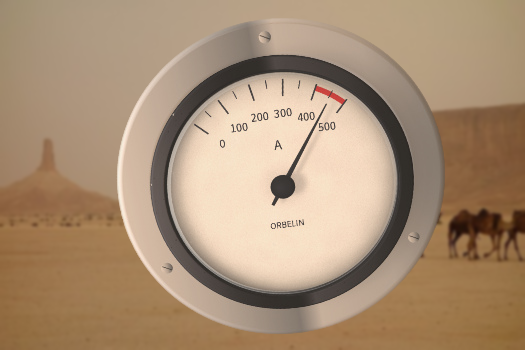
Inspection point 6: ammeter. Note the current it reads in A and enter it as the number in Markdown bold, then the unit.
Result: **450** A
